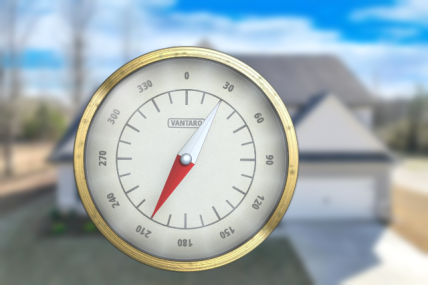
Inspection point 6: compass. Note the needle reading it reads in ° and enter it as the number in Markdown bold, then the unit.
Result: **210** °
